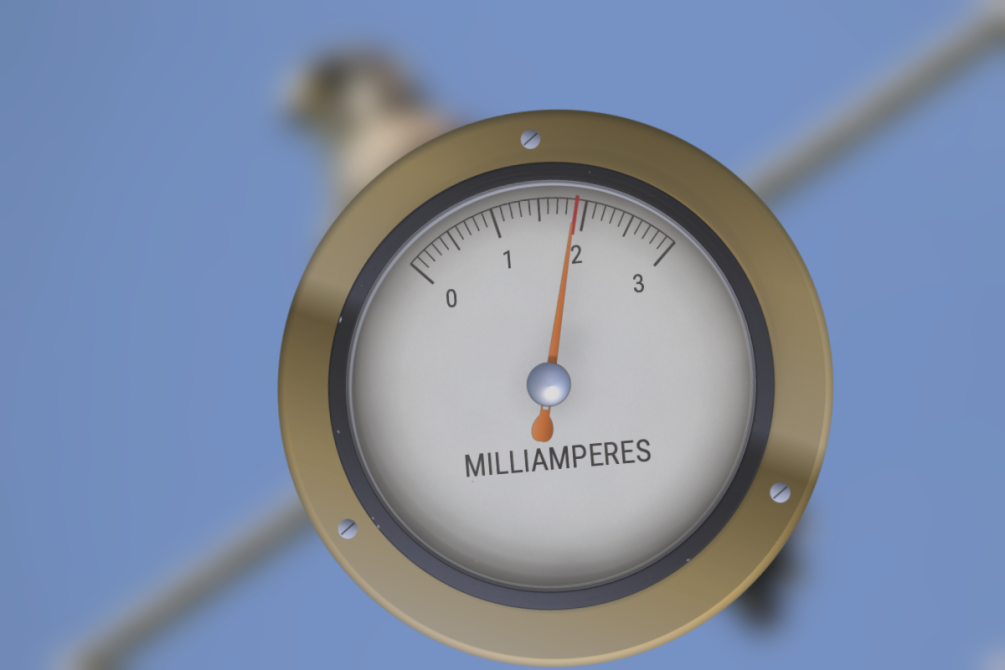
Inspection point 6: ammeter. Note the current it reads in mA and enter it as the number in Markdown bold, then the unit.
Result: **1.9** mA
